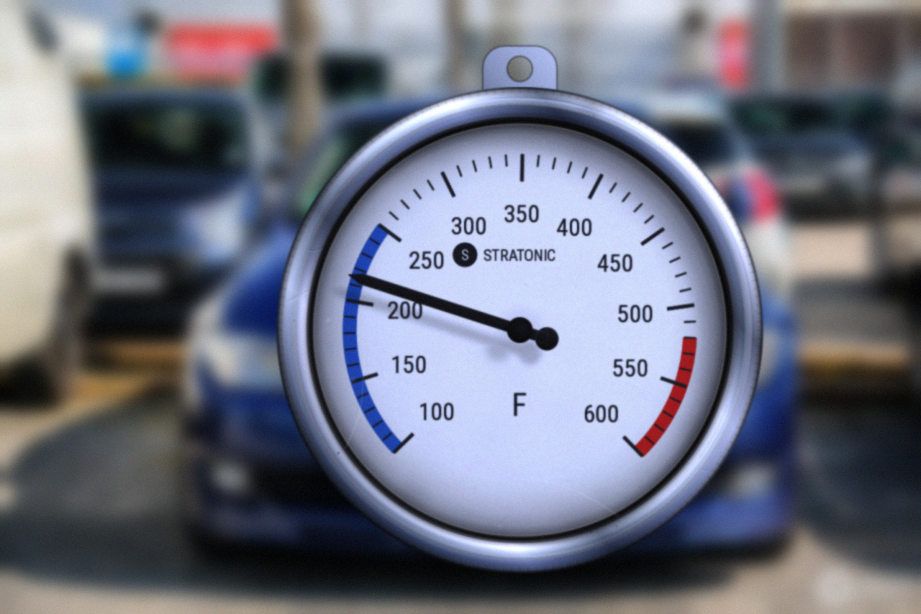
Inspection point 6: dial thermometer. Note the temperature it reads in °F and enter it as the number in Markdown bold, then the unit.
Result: **215** °F
